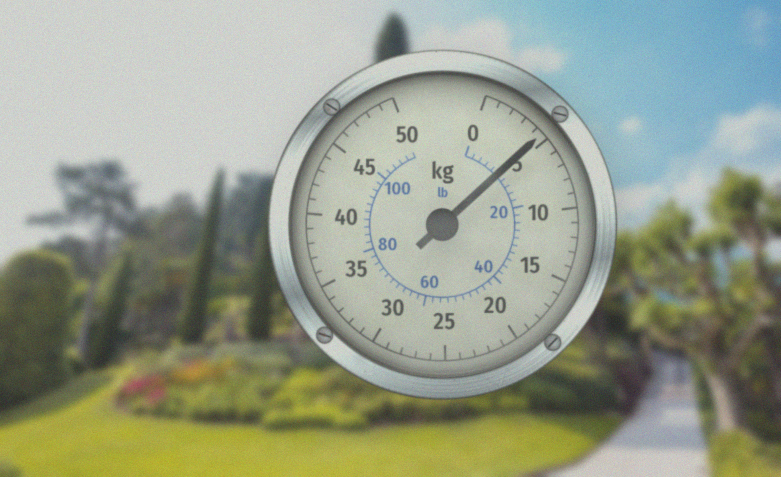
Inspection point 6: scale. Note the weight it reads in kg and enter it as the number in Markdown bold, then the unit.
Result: **4.5** kg
